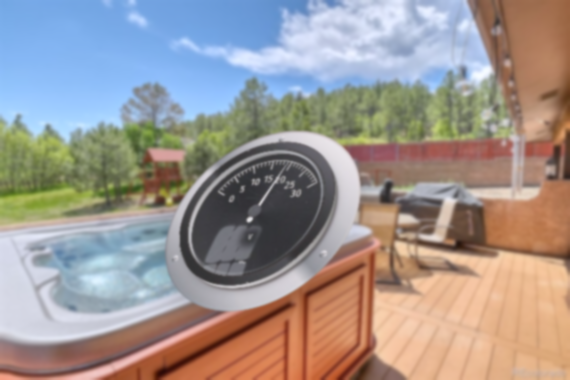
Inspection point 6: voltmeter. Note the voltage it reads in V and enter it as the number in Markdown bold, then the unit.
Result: **20** V
